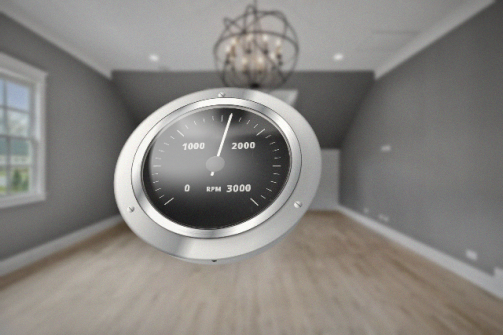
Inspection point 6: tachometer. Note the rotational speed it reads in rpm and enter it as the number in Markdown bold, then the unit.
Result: **1600** rpm
